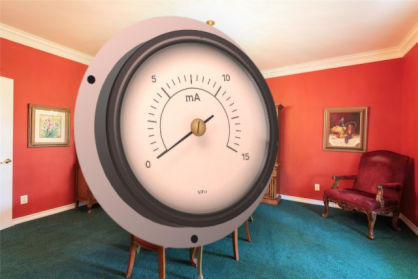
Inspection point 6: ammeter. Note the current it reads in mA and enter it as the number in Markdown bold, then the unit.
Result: **0** mA
